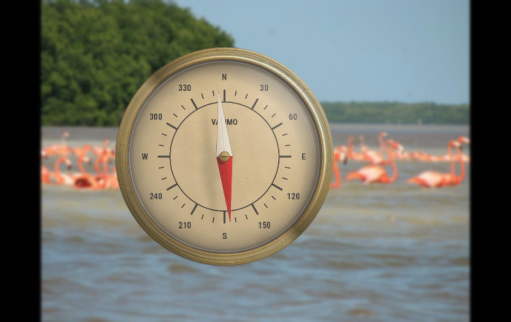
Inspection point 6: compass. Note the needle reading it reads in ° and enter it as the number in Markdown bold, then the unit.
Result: **175** °
